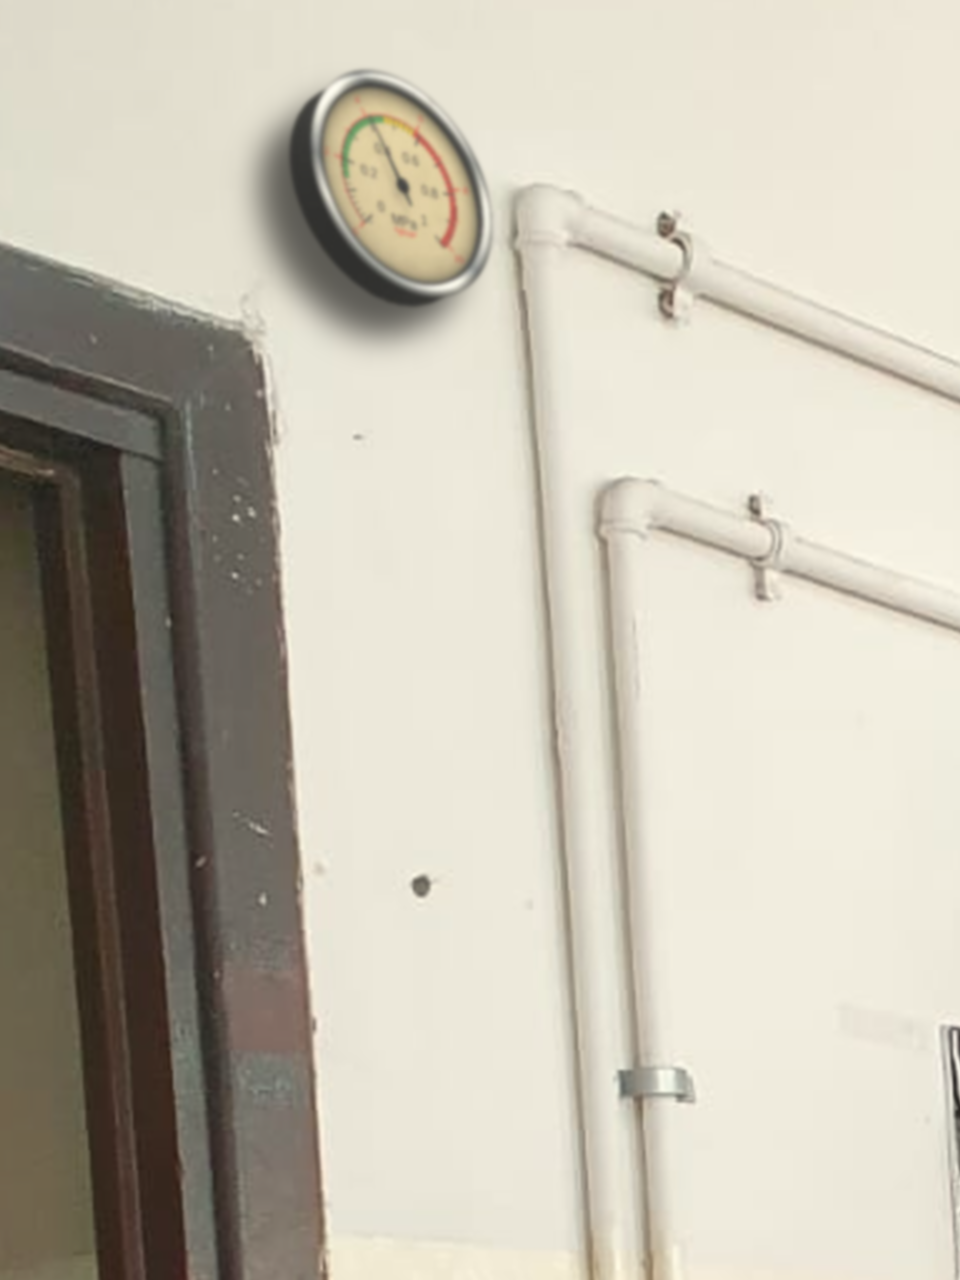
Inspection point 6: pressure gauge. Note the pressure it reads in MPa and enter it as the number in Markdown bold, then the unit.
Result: **0.4** MPa
